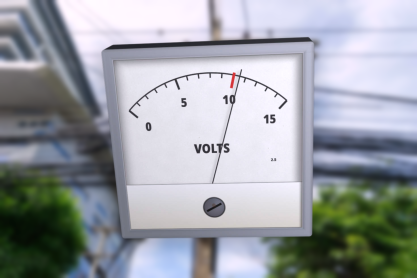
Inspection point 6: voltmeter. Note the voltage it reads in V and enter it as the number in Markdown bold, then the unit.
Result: **10.5** V
